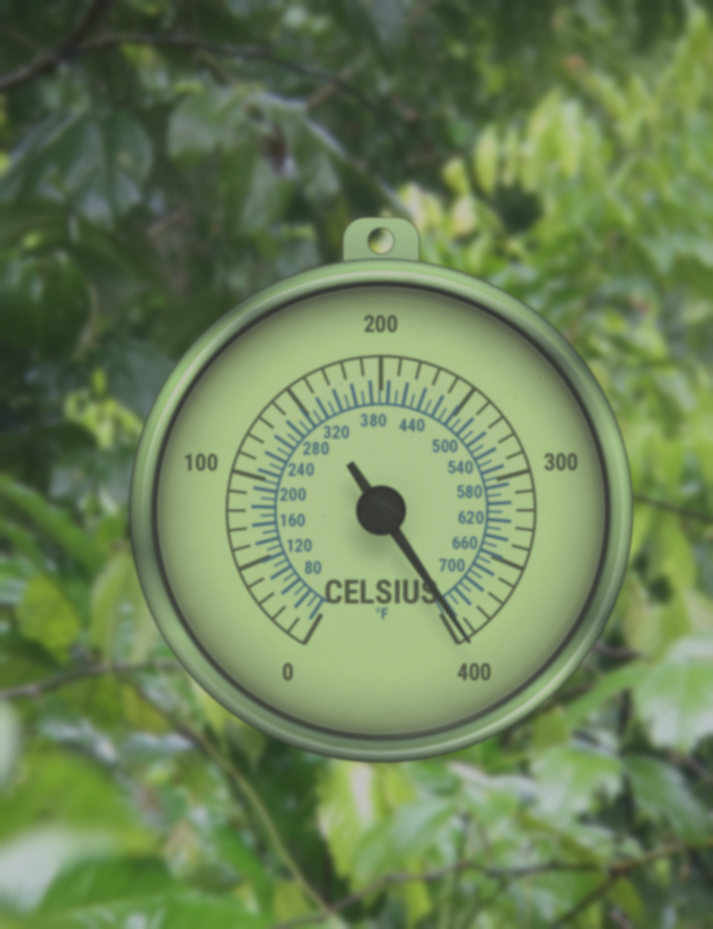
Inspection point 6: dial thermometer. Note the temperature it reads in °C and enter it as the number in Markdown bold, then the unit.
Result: **395** °C
